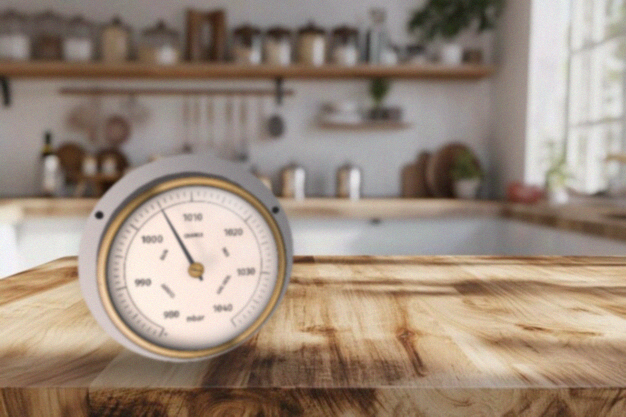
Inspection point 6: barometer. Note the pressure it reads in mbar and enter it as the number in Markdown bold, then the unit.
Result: **1005** mbar
